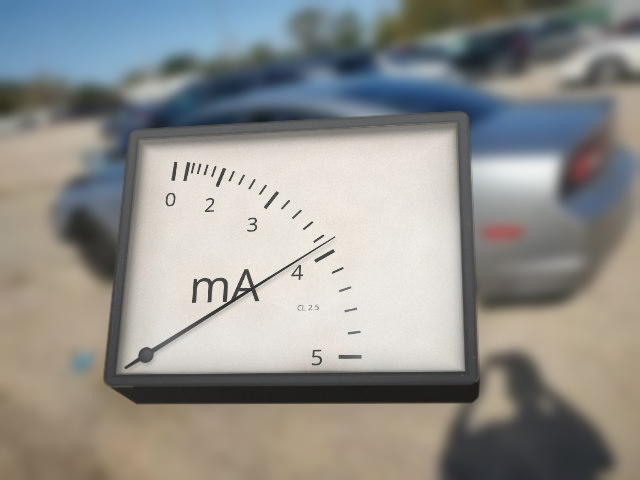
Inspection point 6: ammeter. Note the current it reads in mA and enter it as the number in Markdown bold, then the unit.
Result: **3.9** mA
